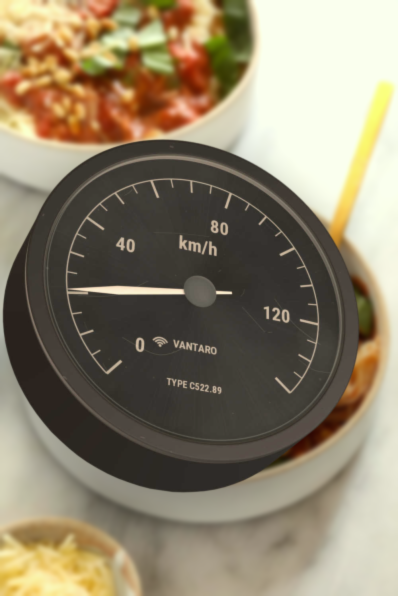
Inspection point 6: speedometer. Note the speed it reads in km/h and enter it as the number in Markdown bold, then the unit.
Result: **20** km/h
